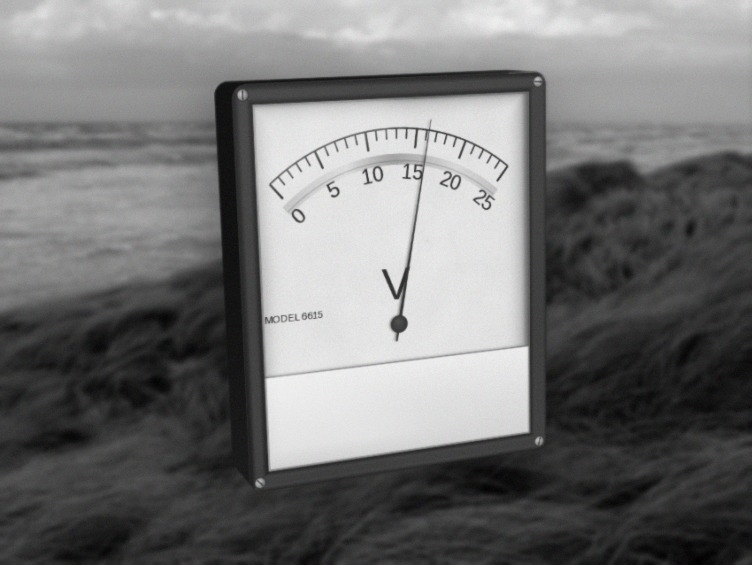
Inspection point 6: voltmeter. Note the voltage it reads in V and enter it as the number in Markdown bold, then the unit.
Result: **16** V
